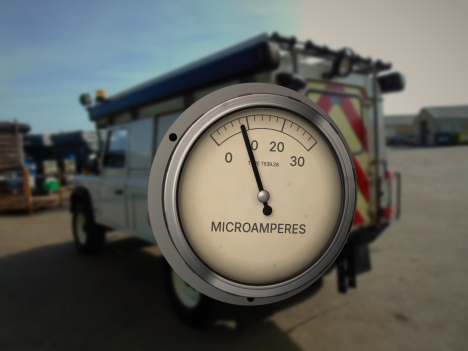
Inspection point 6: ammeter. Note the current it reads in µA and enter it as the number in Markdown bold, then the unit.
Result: **8** µA
